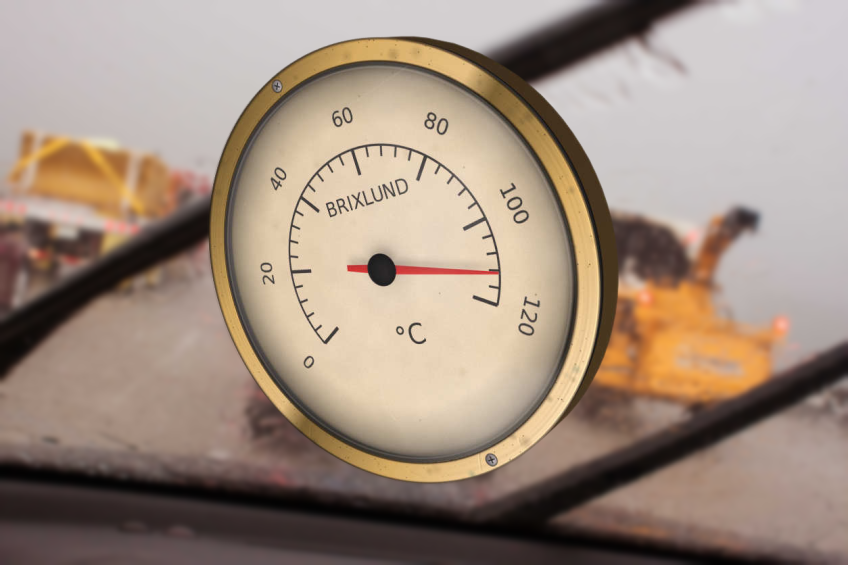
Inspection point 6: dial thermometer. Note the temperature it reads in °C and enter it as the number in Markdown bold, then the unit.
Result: **112** °C
